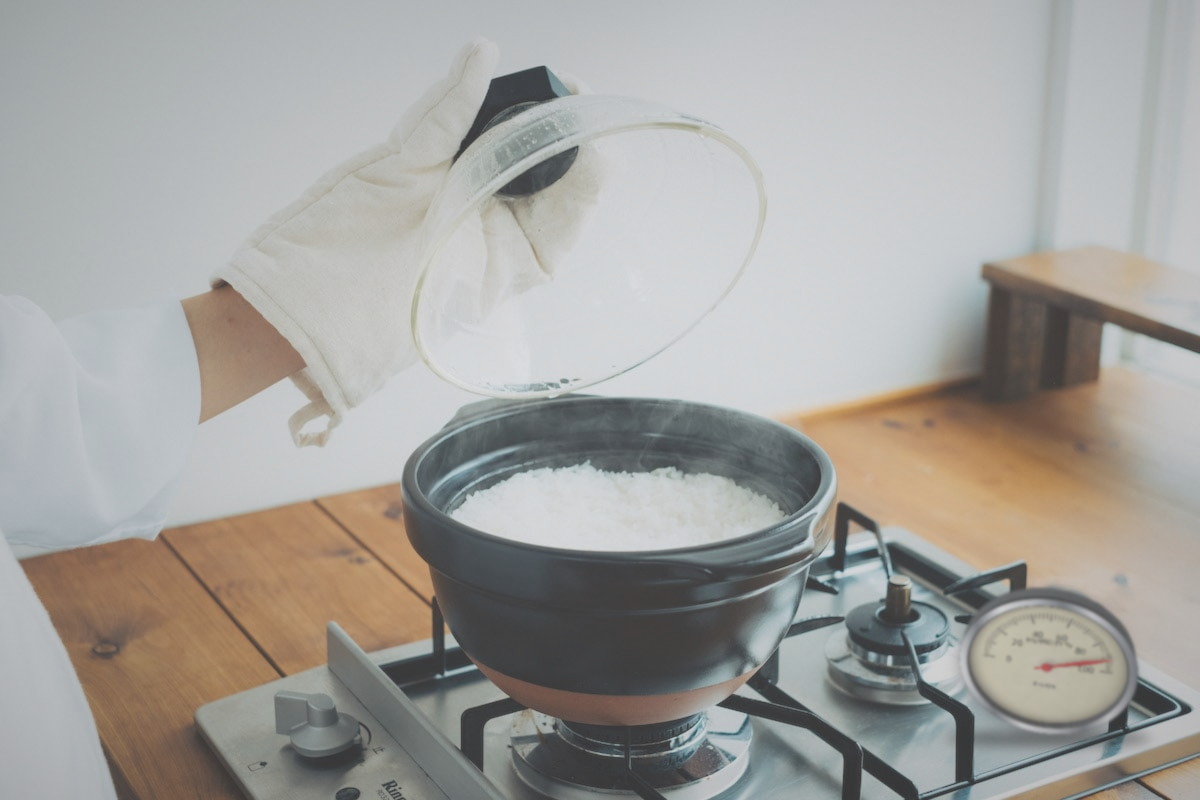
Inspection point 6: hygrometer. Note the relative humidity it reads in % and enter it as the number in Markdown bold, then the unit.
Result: **90** %
